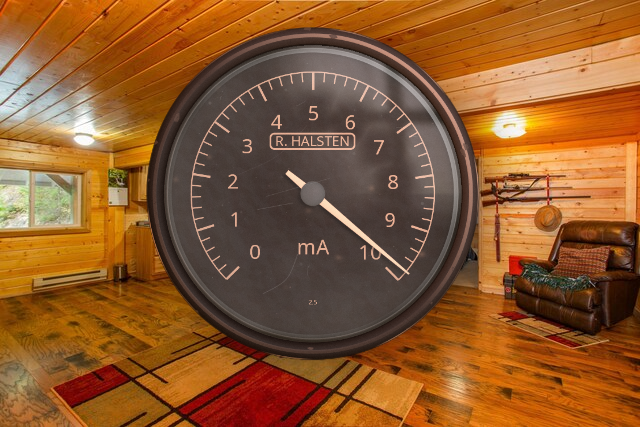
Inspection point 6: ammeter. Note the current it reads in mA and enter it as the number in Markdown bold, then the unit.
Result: **9.8** mA
